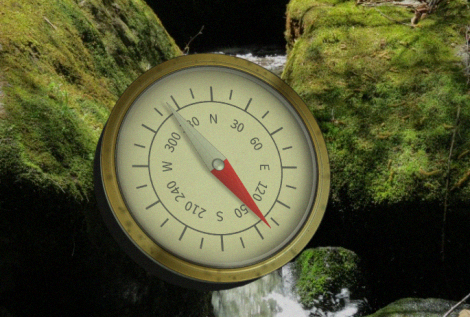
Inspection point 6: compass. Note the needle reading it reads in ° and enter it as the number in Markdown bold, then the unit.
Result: **142.5** °
